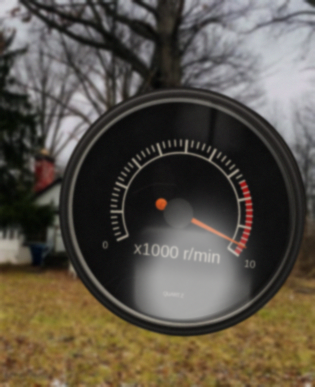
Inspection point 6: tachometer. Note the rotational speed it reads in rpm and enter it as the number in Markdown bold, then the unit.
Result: **9600** rpm
